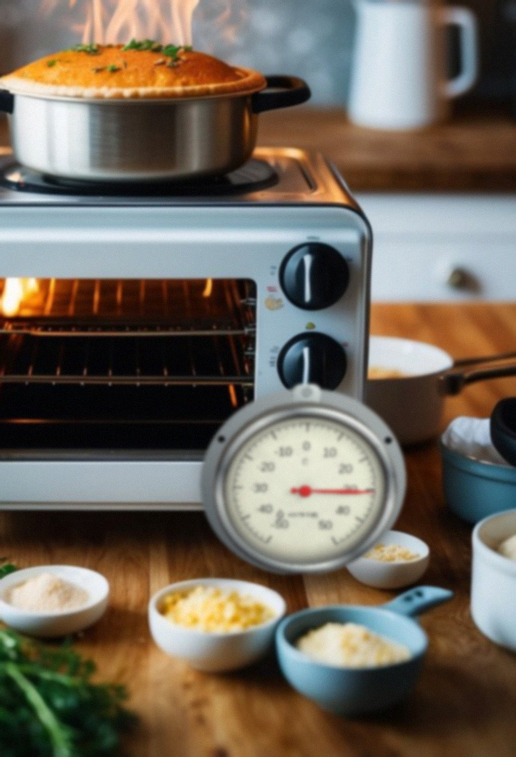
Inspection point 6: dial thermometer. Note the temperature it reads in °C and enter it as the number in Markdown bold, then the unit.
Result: **30** °C
